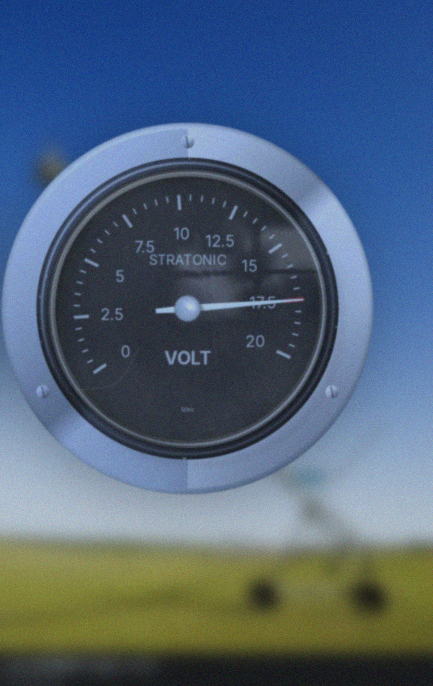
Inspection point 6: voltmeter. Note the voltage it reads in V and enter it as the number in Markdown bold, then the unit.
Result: **17.5** V
